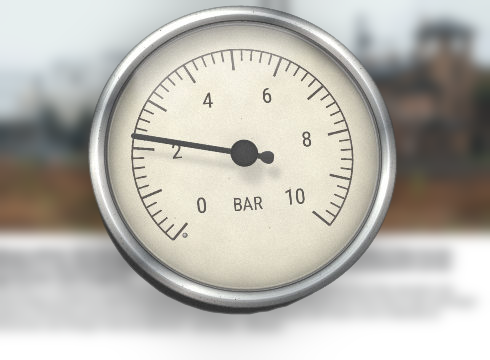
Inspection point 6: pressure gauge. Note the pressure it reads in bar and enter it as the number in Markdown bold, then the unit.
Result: **2.2** bar
